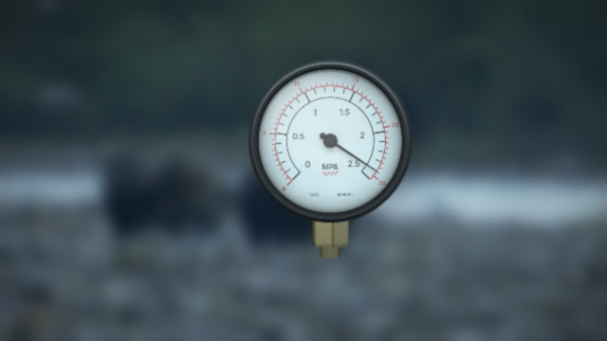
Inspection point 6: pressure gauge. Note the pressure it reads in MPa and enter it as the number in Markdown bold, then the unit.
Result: **2.4** MPa
